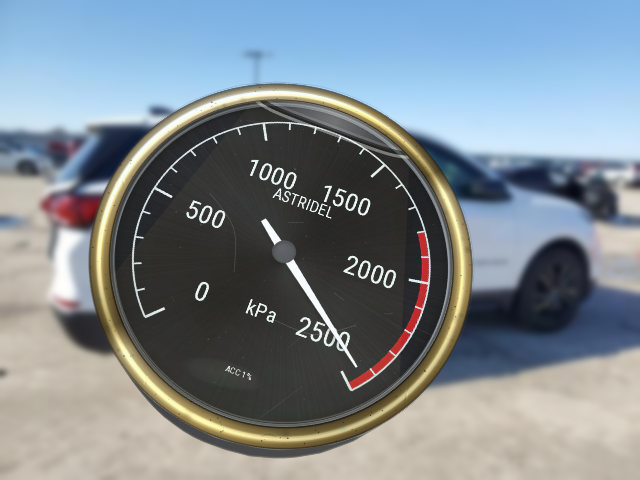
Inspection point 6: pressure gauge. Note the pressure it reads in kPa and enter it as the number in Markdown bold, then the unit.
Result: **2450** kPa
